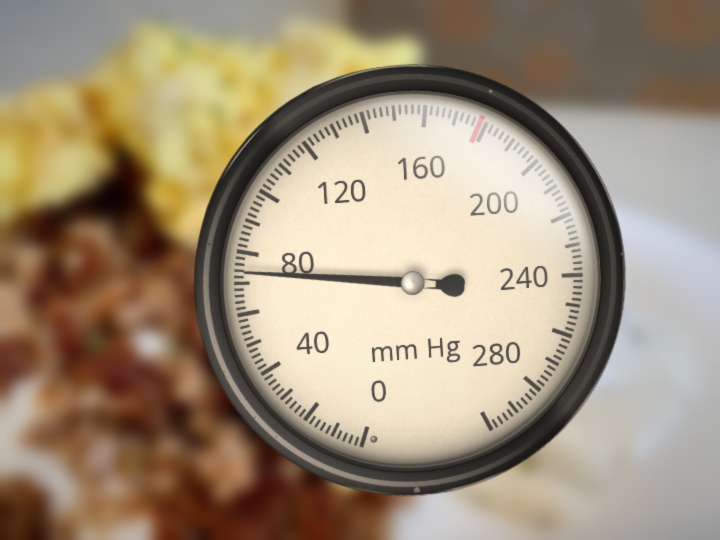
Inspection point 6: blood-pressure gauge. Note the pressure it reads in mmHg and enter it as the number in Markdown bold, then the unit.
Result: **74** mmHg
